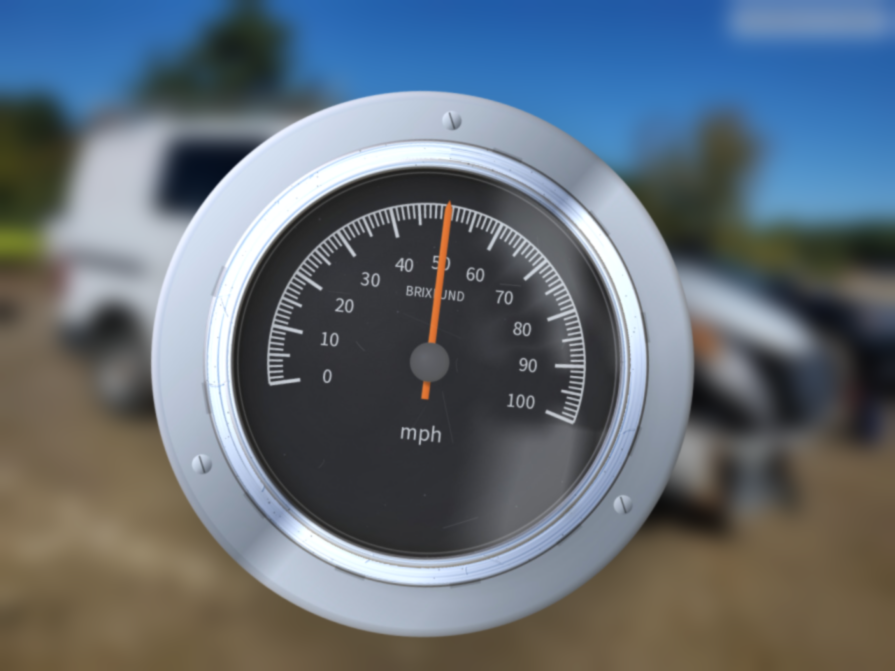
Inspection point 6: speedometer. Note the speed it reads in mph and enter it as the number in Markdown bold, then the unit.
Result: **50** mph
